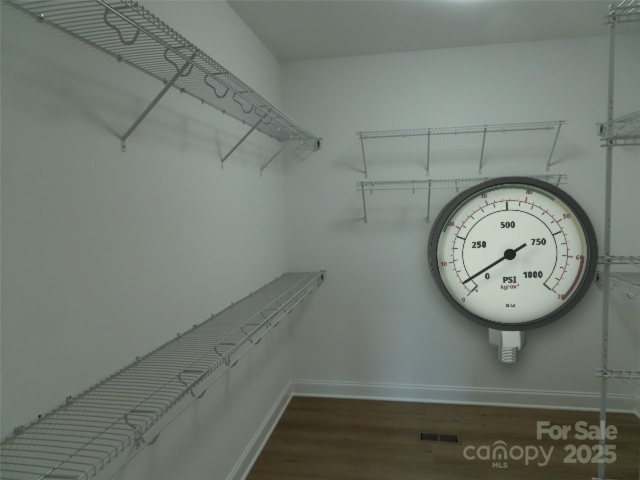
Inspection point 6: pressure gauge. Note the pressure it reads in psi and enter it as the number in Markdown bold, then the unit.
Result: **50** psi
